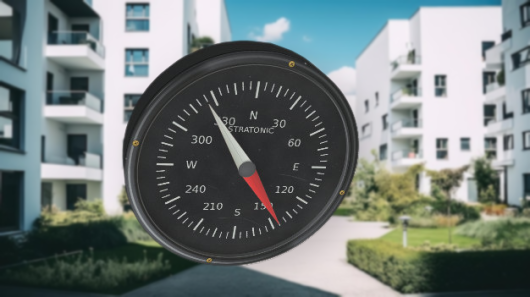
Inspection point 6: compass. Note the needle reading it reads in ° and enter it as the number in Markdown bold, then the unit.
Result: **145** °
